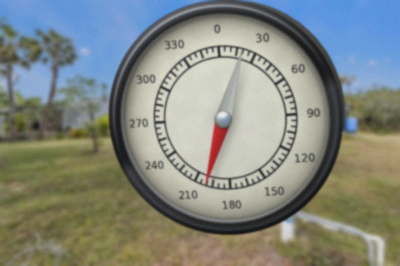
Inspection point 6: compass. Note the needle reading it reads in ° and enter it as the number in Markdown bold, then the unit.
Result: **200** °
